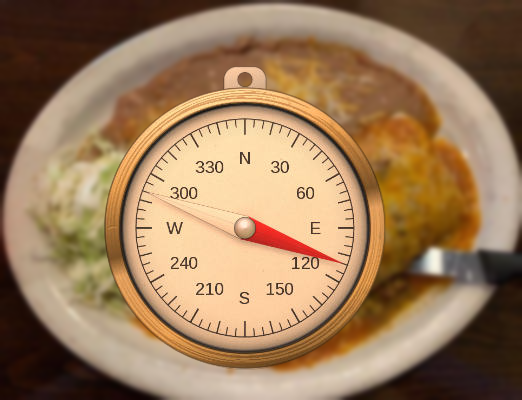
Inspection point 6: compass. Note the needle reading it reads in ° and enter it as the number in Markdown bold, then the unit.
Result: **110** °
